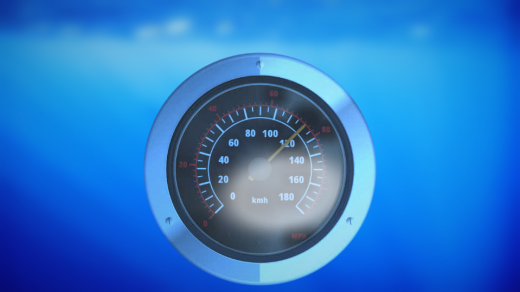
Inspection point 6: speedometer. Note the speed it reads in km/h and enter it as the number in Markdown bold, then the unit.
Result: **120** km/h
